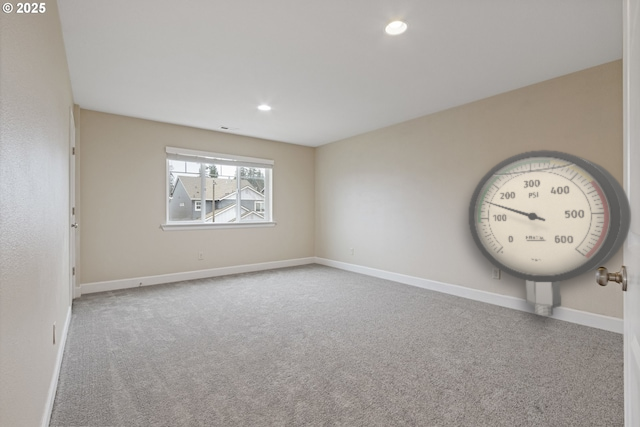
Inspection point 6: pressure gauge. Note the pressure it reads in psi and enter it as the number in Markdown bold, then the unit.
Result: **150** psi
